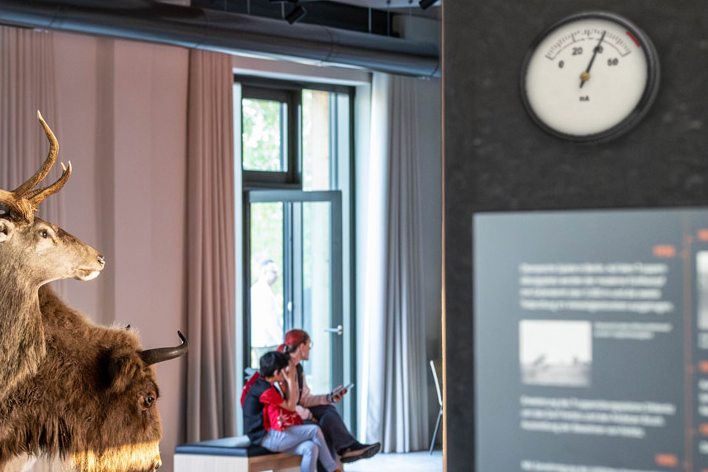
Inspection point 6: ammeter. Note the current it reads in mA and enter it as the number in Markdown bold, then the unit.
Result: **40** mA
